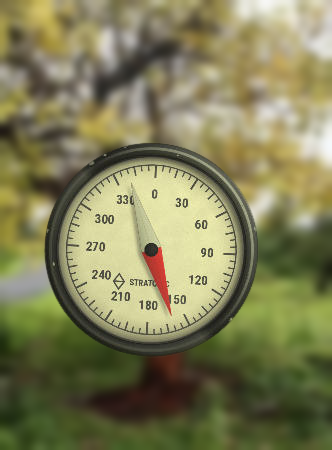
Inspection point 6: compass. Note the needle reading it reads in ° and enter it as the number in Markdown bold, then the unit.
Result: **160** °
